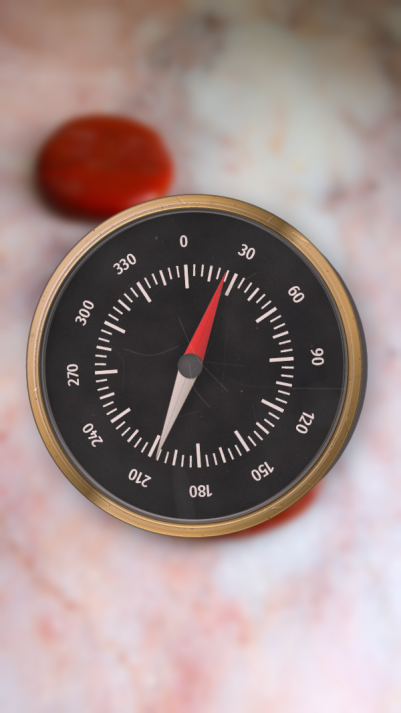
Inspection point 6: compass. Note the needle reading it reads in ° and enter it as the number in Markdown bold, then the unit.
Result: **25** °
